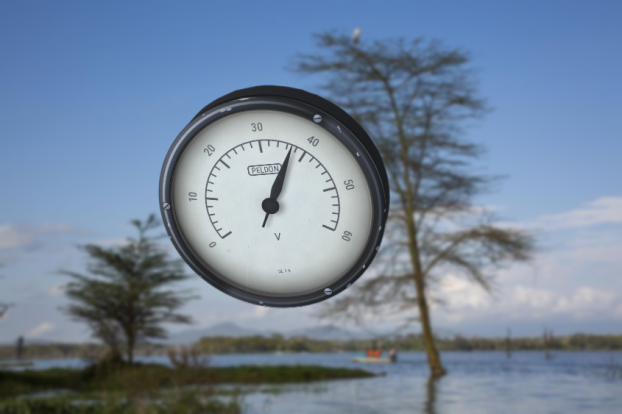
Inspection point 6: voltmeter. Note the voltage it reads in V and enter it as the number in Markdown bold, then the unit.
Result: **37** V
